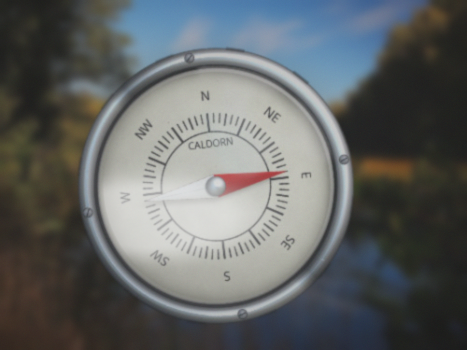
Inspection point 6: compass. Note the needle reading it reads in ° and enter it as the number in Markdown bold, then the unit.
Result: **85** °
